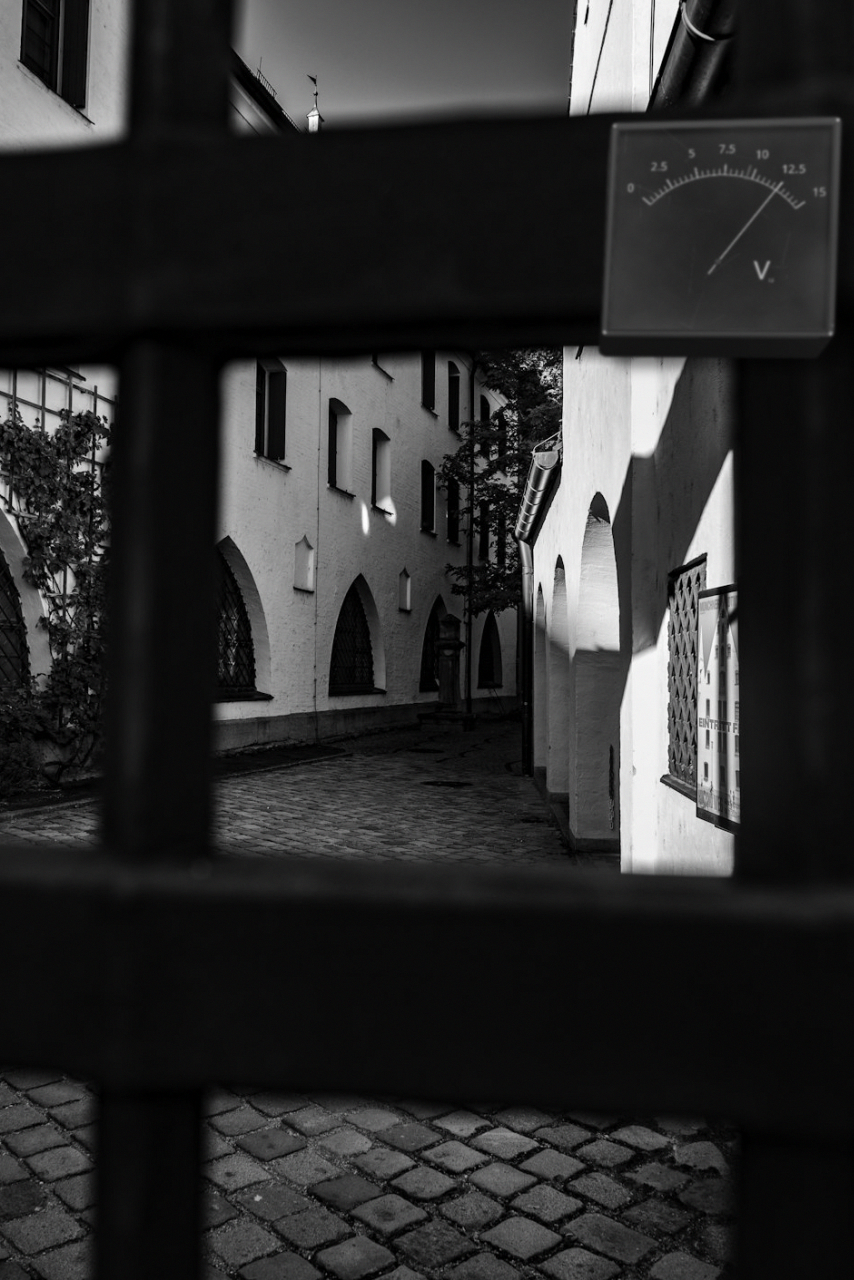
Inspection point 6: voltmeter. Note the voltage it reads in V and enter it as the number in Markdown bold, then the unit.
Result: **12.5** V
